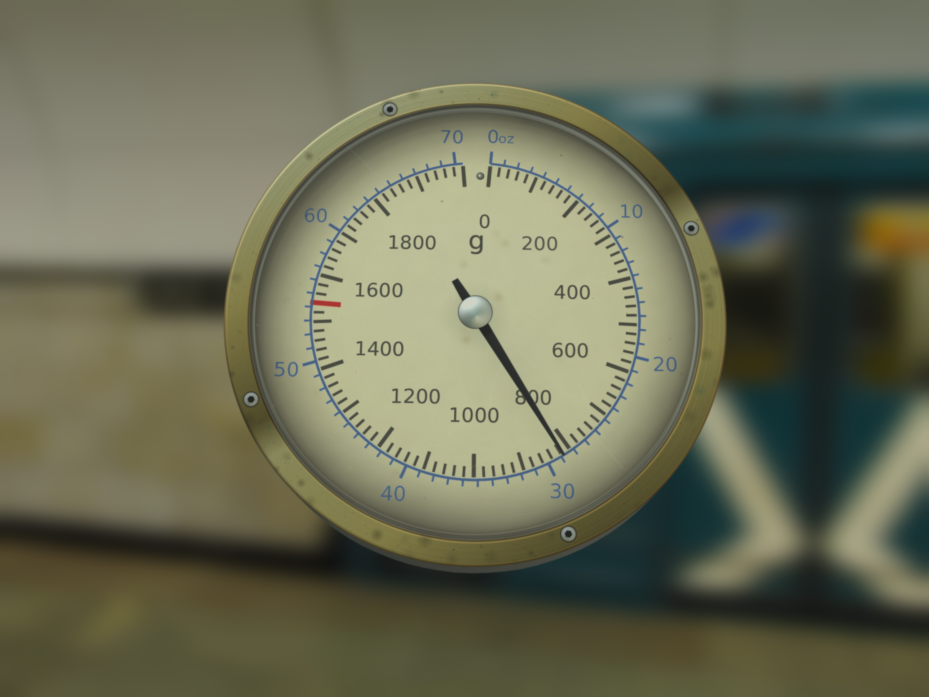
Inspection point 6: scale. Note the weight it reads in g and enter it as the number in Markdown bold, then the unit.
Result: **820** g
